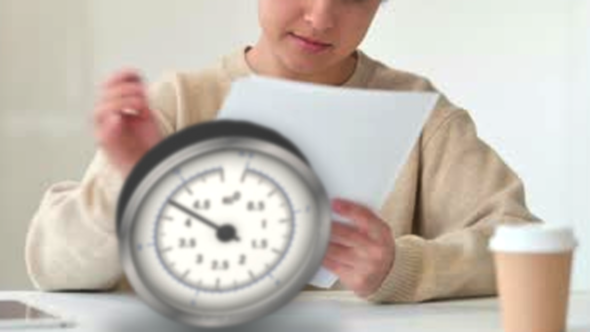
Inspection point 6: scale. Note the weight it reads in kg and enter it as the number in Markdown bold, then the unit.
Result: **4.25** kg
